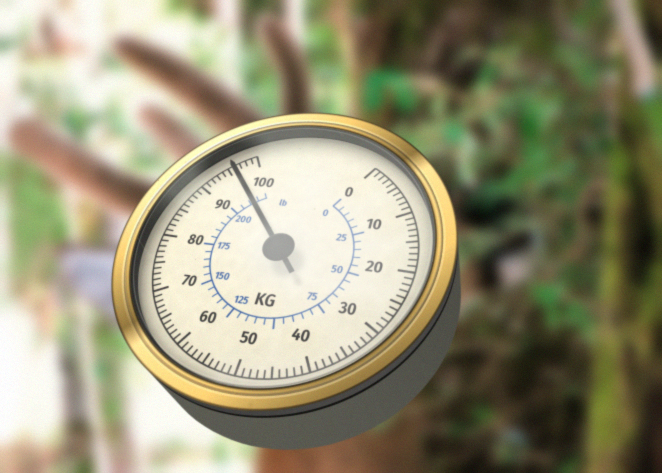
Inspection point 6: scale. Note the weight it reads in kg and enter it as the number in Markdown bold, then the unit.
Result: **96** kg
